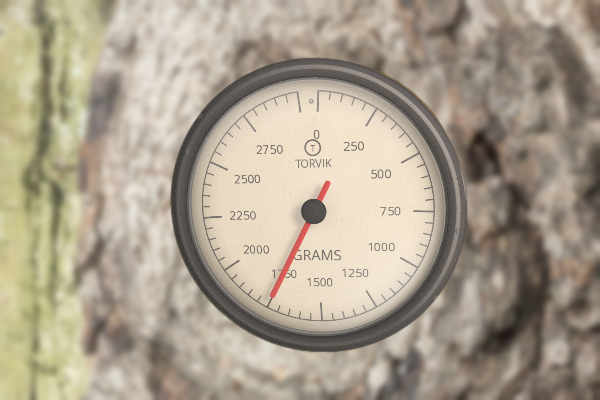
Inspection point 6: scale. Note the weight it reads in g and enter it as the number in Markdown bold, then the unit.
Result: **1750** g
